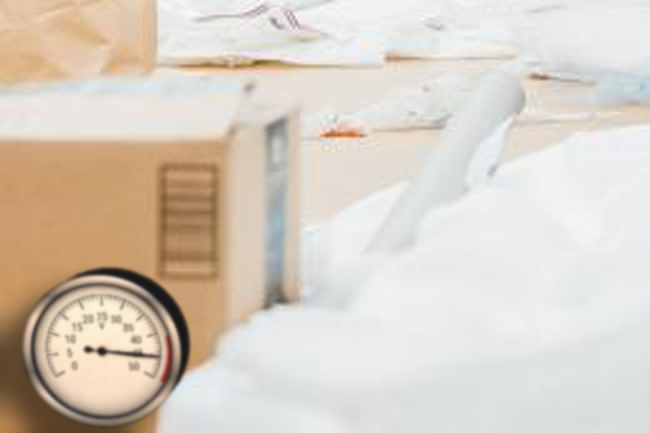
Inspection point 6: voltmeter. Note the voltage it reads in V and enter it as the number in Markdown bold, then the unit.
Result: **45** V
